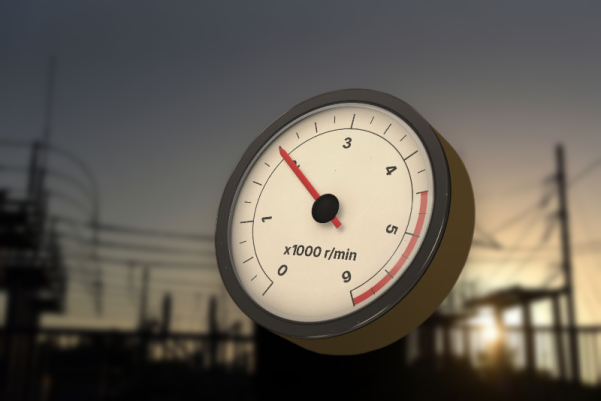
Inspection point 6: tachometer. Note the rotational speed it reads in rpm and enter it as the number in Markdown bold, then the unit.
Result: **2000** rpm
